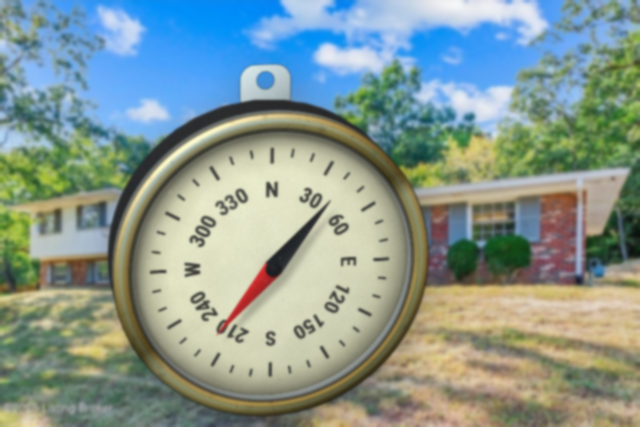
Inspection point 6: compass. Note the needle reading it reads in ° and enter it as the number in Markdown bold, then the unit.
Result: **220** °
